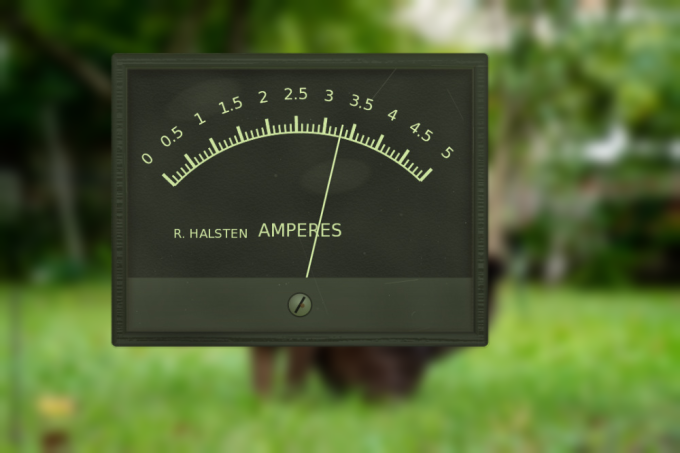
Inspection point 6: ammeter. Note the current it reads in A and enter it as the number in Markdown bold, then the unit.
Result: **3.3** A
